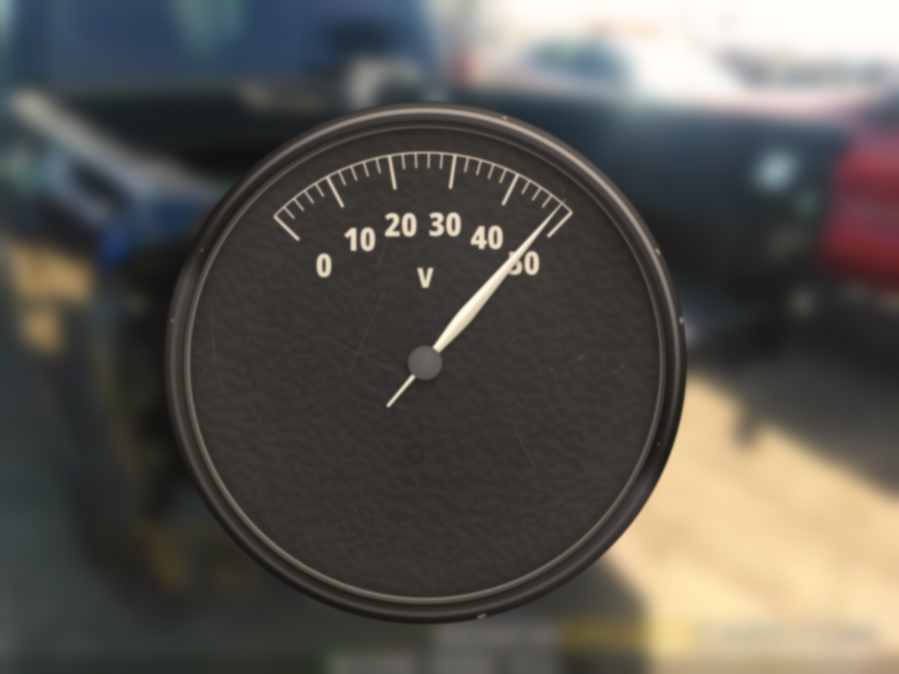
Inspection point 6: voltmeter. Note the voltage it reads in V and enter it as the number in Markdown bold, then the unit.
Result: **48** V
